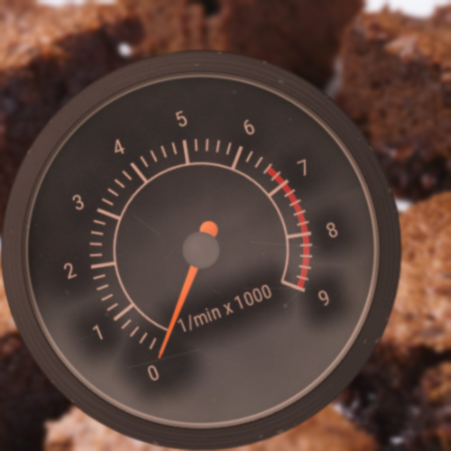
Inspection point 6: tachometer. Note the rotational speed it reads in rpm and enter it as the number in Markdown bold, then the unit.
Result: **0** rpm
